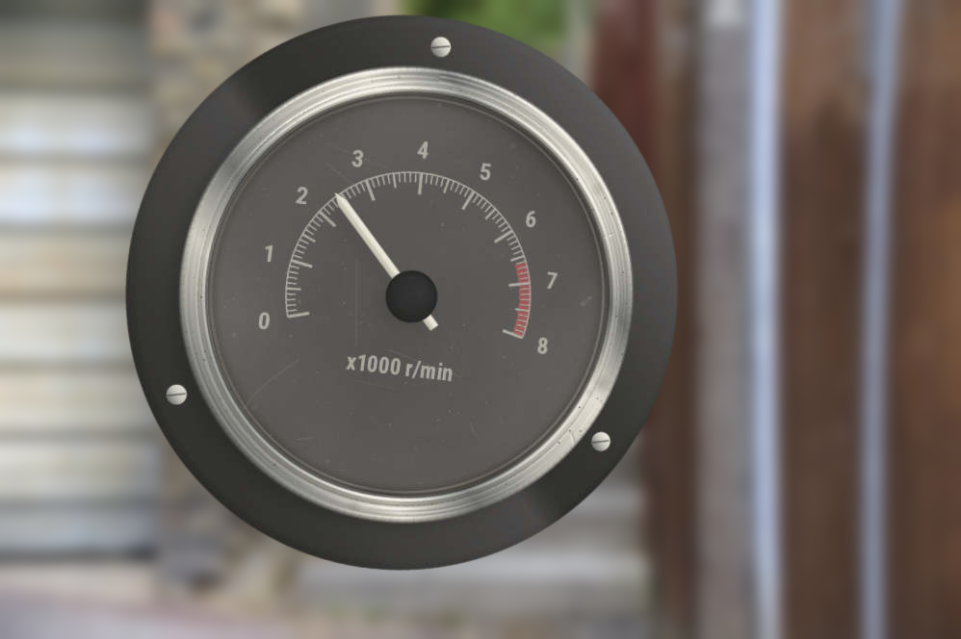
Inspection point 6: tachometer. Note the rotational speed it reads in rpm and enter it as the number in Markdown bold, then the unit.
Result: **2400** rpm
